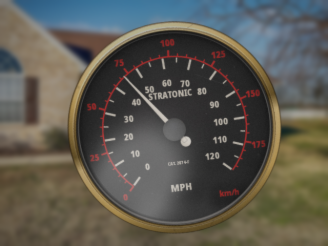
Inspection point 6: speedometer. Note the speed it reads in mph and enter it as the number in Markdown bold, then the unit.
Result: **45** mph
